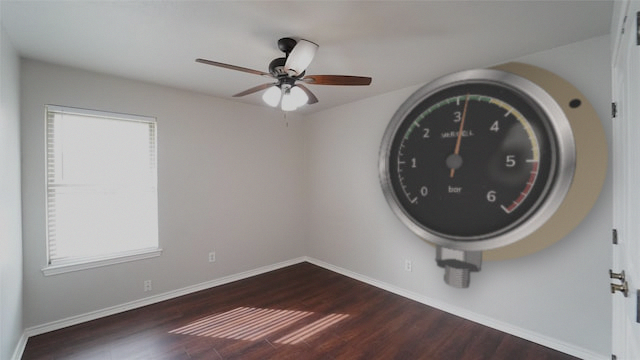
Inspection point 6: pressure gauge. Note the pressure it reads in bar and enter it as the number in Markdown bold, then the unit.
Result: **3.2** bar
